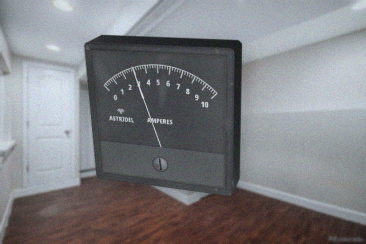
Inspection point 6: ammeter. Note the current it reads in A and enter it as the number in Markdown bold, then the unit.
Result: **3** A
